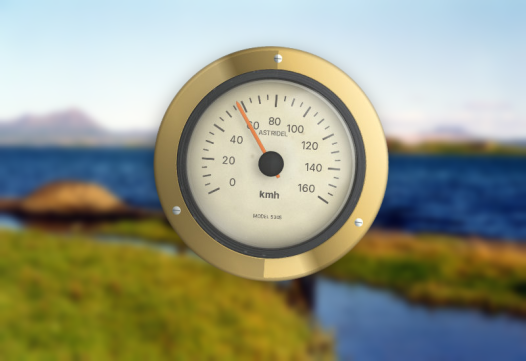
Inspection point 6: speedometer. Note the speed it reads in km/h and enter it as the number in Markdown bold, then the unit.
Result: **57.5** km/h
